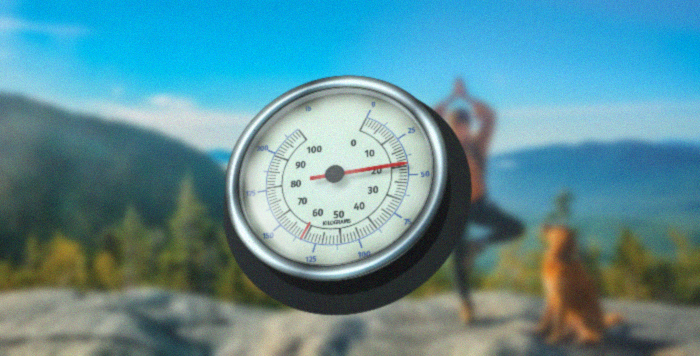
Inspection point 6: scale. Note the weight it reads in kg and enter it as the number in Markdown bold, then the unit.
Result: **20** kg
